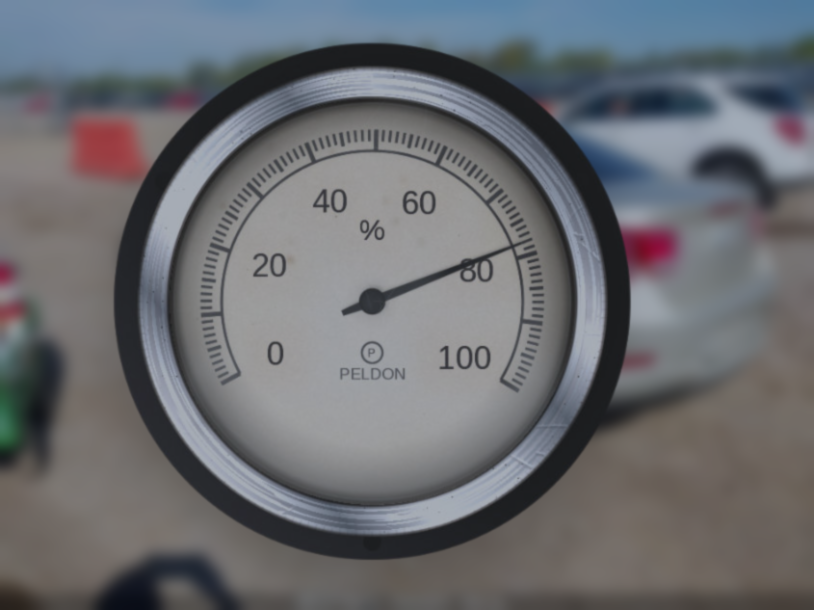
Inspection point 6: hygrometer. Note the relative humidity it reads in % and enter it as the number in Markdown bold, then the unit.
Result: **78** %
